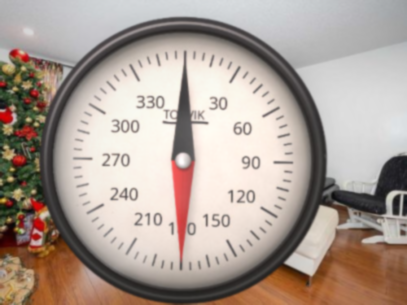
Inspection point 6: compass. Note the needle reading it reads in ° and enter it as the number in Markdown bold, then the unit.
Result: **180** °
